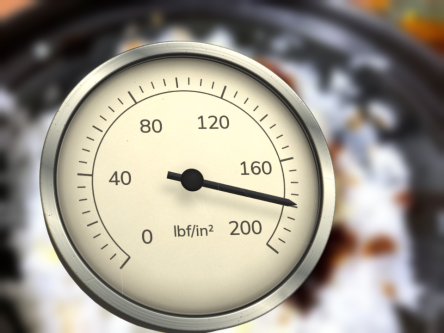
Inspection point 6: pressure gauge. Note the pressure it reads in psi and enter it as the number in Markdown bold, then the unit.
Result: **180** psi
